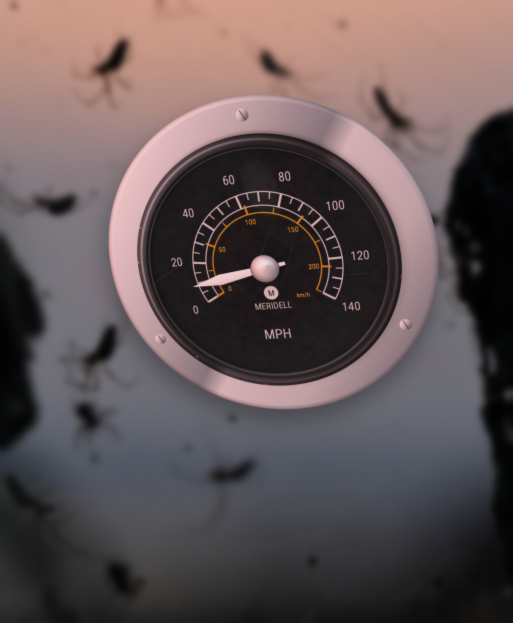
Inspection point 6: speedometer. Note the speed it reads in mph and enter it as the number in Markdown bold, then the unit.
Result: **10** mph
